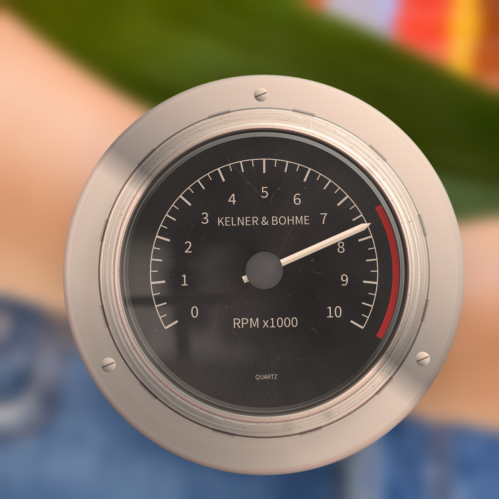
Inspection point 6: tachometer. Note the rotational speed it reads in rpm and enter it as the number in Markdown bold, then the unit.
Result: **7750** rpm
